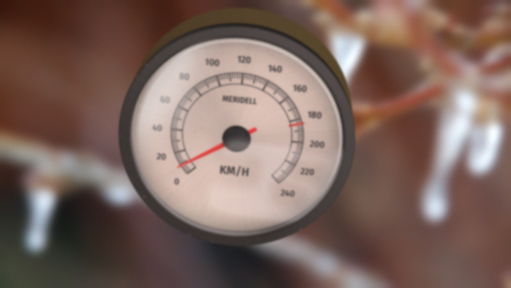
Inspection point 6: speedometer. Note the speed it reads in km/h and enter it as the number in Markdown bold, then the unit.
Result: **10** km/h
